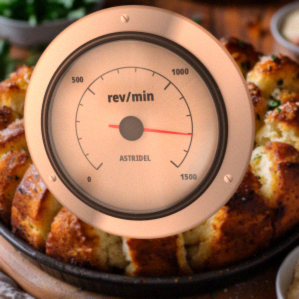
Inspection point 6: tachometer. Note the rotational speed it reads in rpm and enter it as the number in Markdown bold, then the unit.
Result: **1300** rpm
